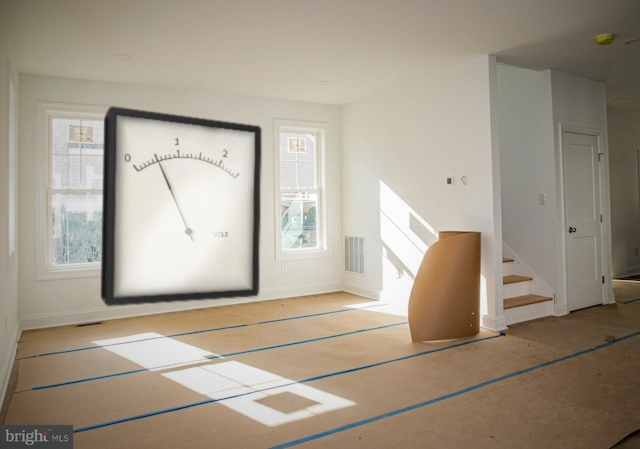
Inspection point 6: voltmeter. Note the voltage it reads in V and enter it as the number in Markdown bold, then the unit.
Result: **0.5** V
